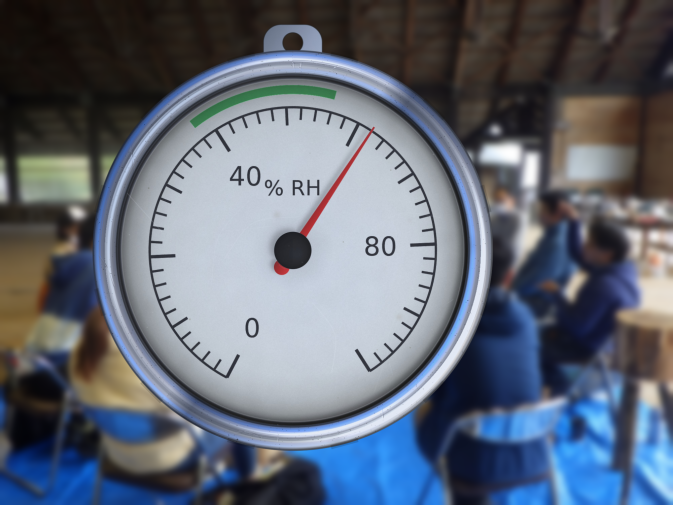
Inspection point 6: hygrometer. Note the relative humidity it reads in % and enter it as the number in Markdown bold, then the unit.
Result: **62** %
